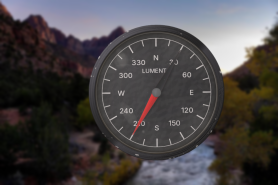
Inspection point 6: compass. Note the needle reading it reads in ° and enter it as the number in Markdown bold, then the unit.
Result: **210** °
